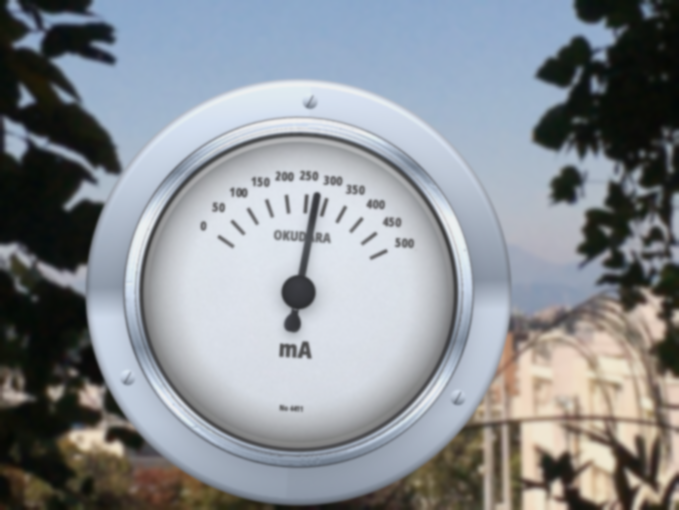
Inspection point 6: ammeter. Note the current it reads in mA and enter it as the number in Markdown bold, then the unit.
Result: **275** mA
